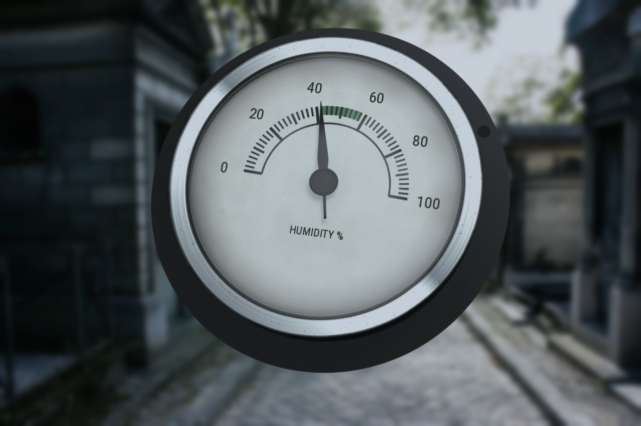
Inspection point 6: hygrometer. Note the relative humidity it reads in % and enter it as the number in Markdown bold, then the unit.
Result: **42** %
